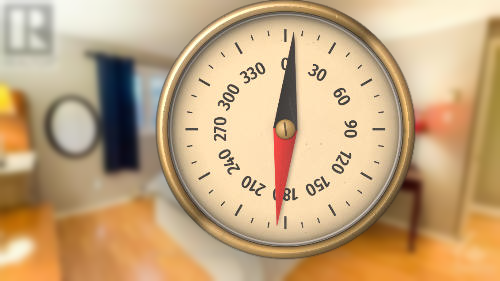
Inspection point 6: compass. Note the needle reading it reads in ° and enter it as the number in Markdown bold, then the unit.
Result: **185** °
